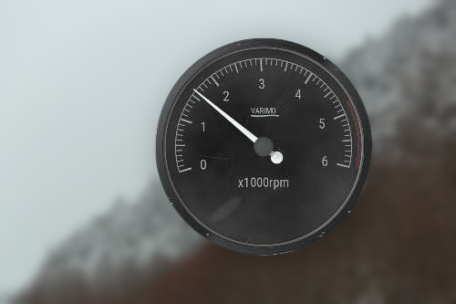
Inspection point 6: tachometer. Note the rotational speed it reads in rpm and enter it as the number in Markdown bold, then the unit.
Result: **1600** rpm
